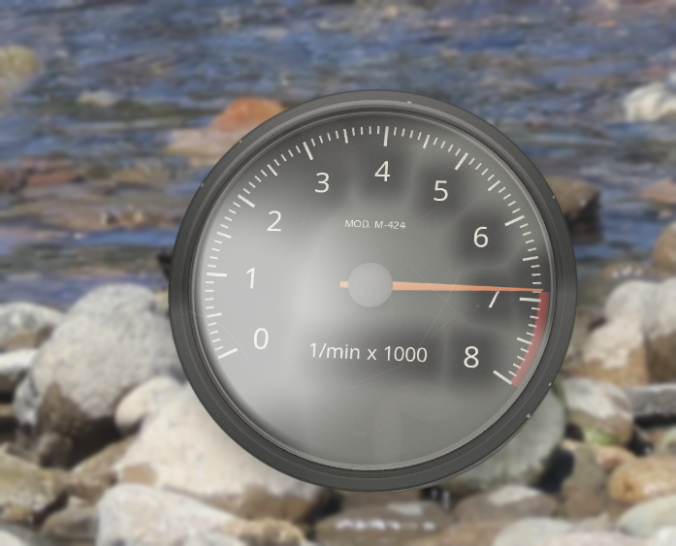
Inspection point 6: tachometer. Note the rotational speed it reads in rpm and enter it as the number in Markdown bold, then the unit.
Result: **6900** rpm
